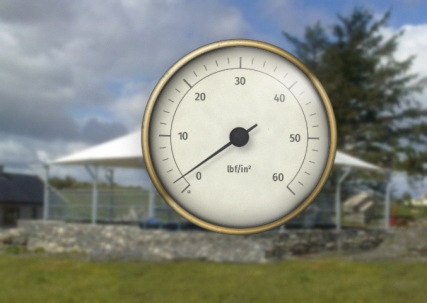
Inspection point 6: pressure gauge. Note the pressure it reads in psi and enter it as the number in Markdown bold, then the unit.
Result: **2** psi
